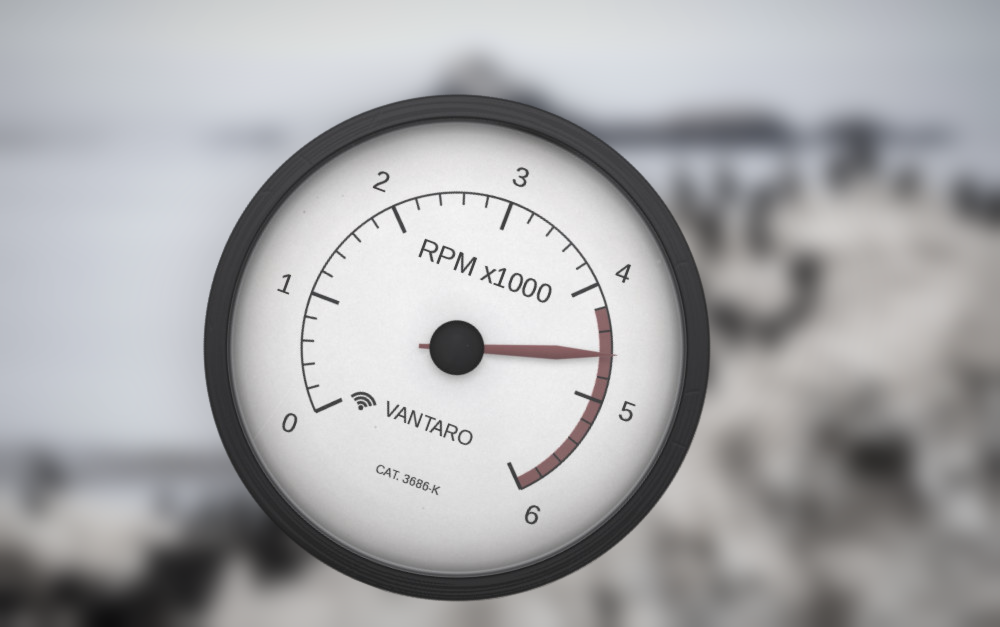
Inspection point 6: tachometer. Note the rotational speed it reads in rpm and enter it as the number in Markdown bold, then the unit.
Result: **4600** rpm
